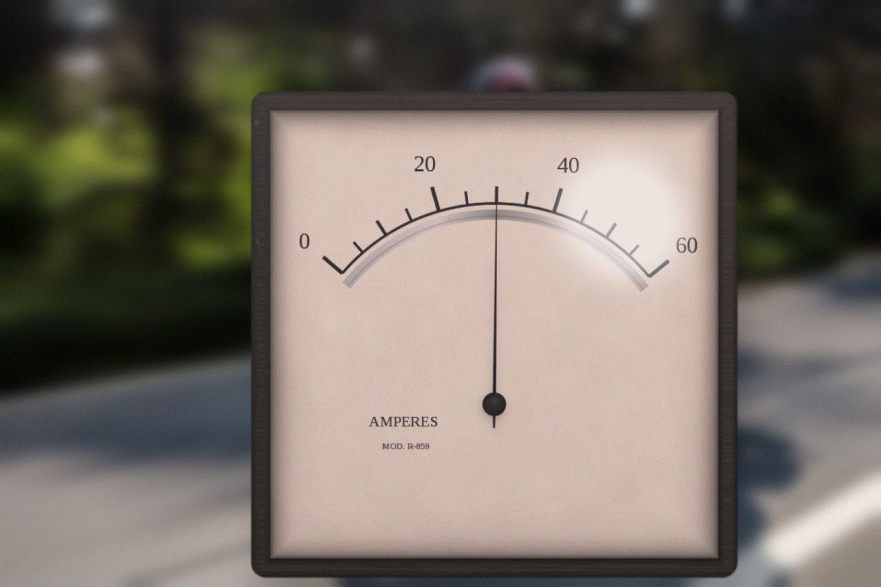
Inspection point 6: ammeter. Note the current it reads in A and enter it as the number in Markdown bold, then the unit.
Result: **30** A
